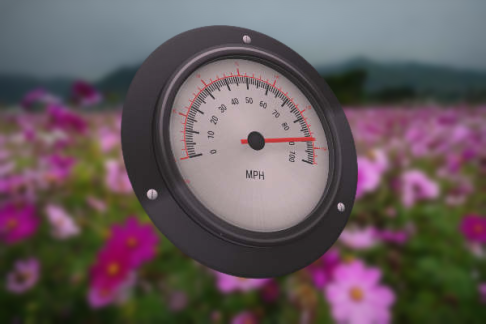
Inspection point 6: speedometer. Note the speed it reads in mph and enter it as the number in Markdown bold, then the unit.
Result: **90** mph
